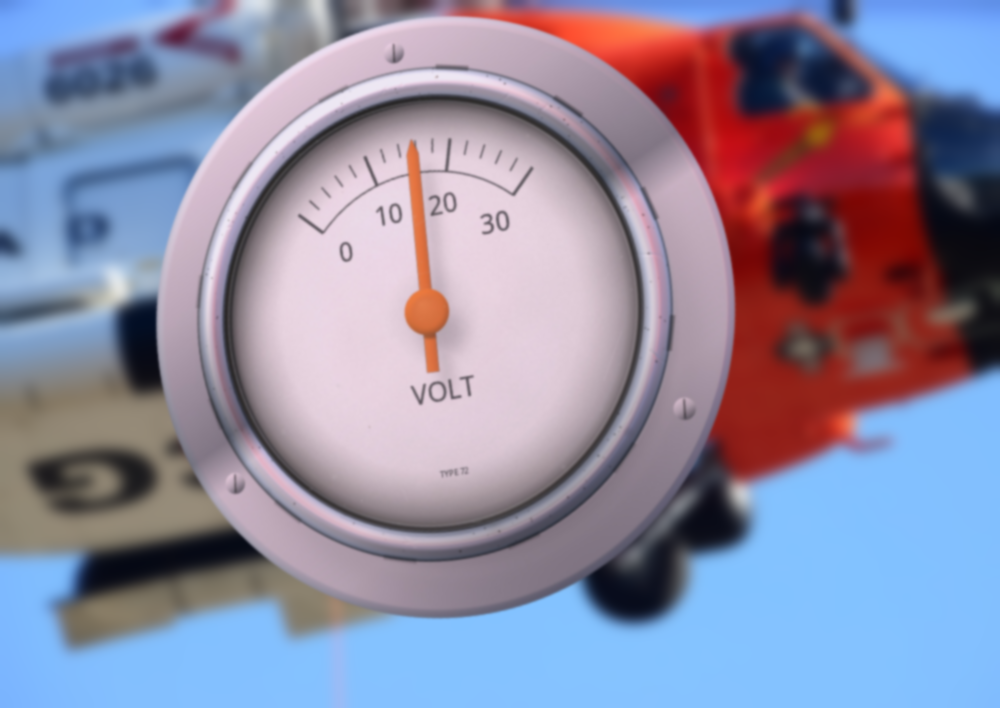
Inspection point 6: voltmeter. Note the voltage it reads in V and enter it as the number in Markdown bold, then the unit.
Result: **16** V
